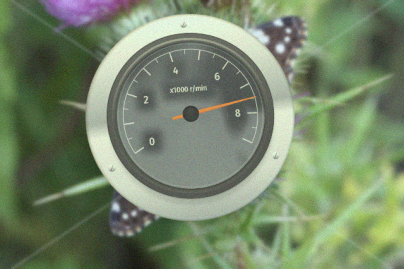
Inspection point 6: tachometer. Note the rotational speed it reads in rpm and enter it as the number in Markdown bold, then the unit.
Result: **7500** rpm
